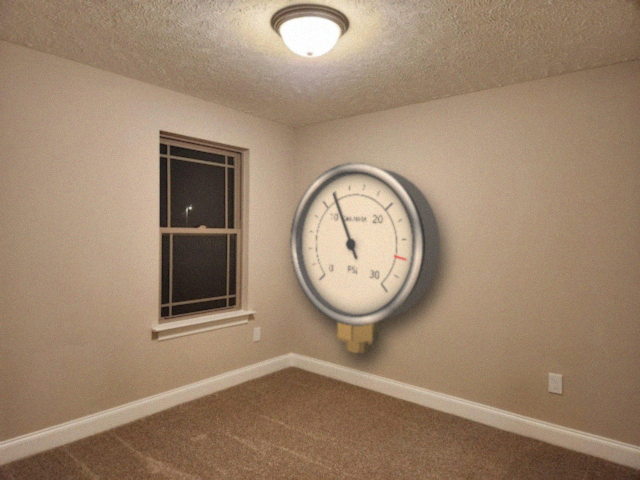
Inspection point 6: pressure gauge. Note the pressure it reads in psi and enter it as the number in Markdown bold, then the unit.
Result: **12** psi
